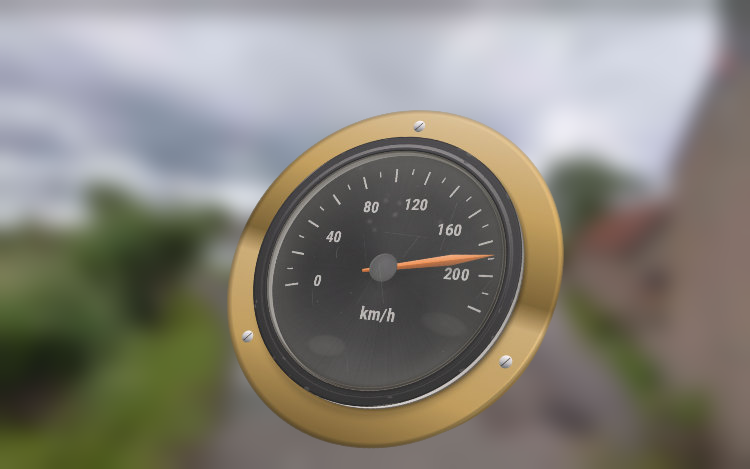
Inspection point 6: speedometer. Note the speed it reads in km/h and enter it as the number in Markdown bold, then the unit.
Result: **190** km/h
